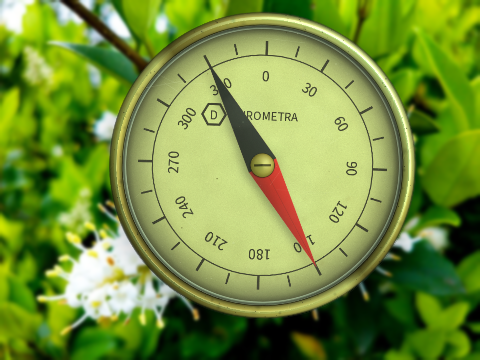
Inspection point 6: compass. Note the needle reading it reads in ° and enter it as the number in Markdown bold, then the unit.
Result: **150** °
